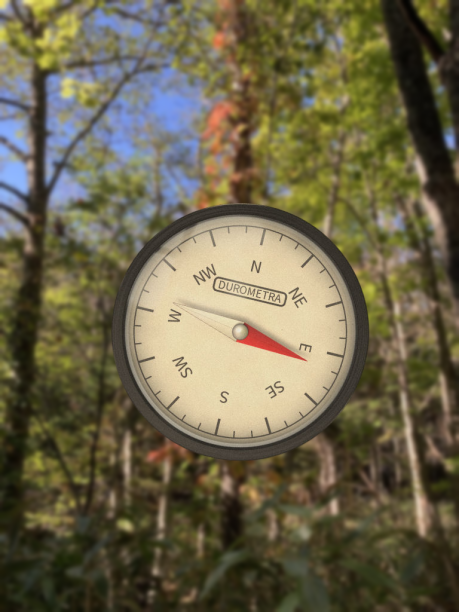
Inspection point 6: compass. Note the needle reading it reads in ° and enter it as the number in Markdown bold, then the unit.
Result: **100** °
